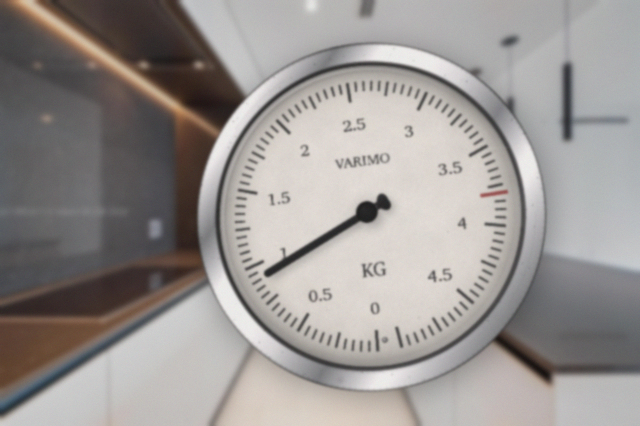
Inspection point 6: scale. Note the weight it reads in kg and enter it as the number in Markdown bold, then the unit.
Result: **0.9** kg
